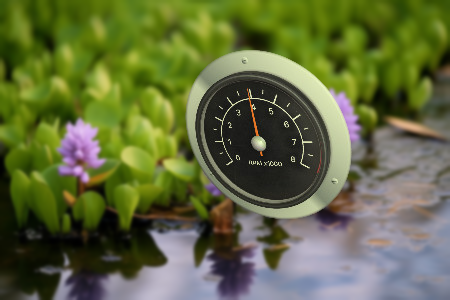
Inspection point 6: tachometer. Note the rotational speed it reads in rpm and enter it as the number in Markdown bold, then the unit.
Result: **4000** rpm
